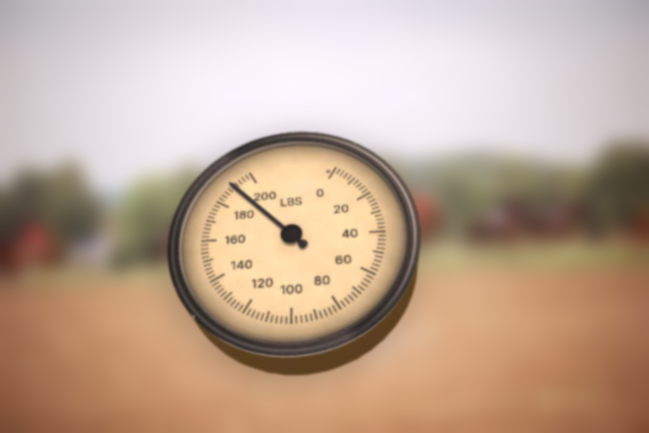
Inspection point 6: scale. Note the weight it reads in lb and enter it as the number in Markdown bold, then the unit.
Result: **190** lb
